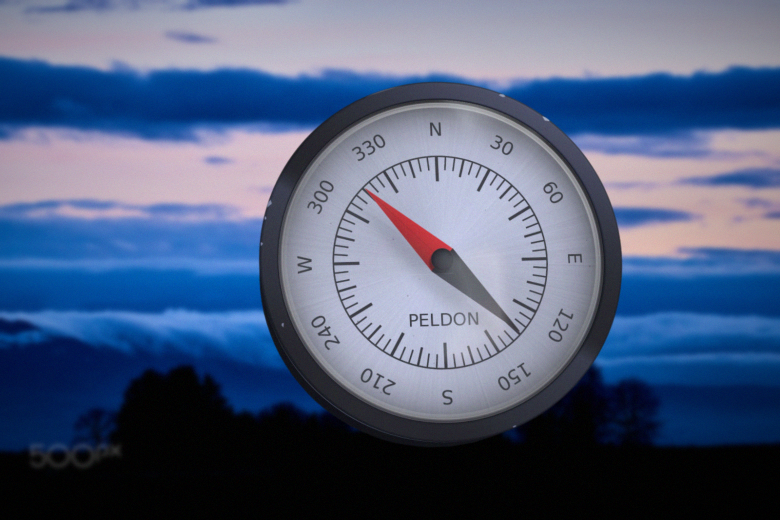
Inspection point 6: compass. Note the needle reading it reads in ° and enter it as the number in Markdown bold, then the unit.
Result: **315** °
